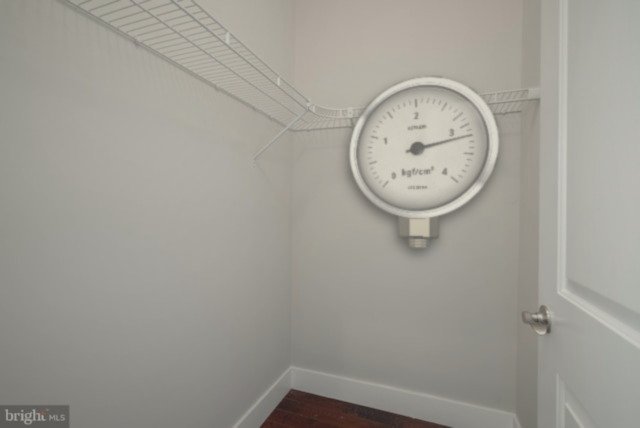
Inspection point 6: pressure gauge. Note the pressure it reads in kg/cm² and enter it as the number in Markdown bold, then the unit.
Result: **3.2** kg/cm²
